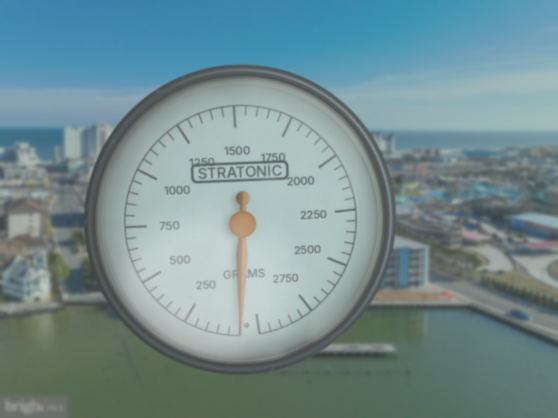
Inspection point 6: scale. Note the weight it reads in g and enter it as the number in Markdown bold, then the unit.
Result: **0** g
